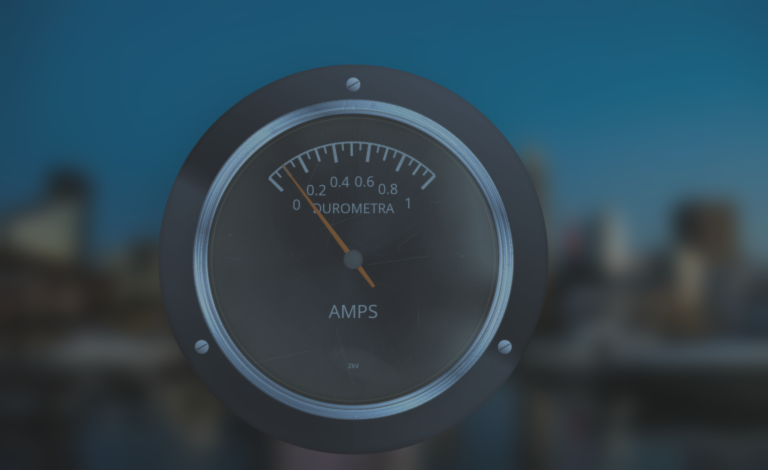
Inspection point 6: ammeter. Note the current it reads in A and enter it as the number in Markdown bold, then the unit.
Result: **0.1** A
